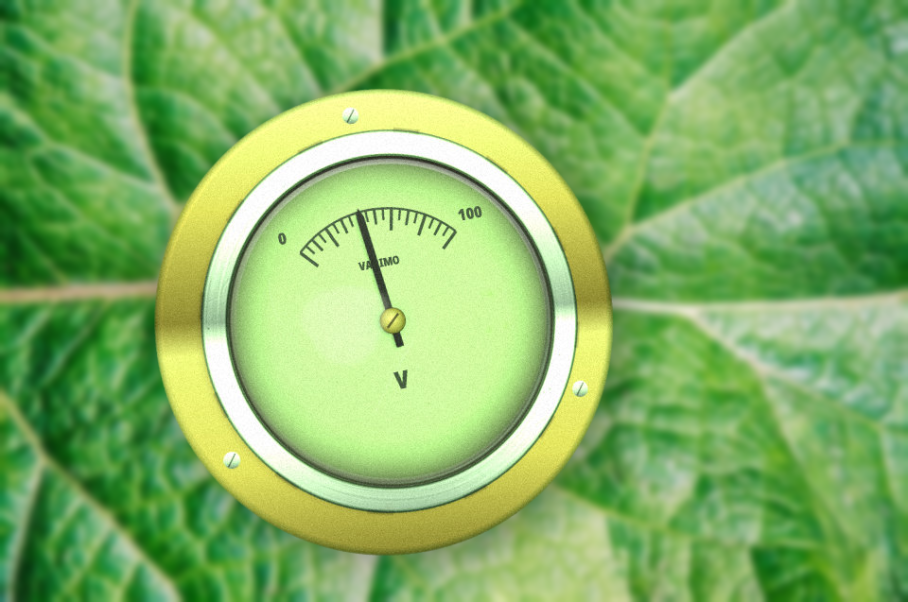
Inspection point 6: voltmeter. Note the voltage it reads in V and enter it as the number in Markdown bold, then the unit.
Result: **40** V
